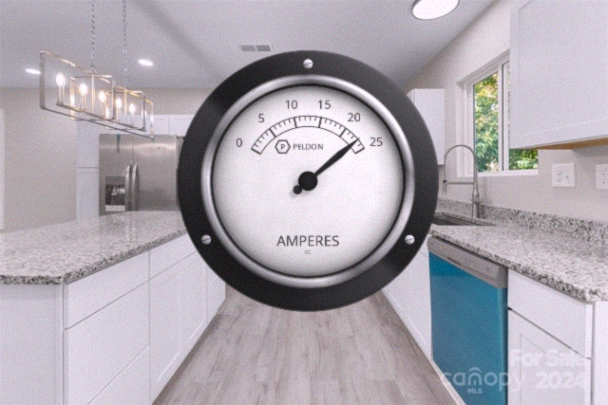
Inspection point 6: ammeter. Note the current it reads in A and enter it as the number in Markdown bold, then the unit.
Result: **23** A
